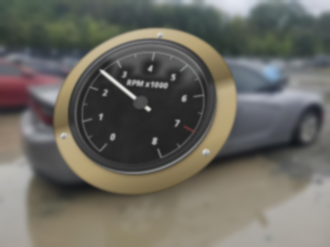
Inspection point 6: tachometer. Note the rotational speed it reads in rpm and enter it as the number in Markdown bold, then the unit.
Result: **2500** rpm
